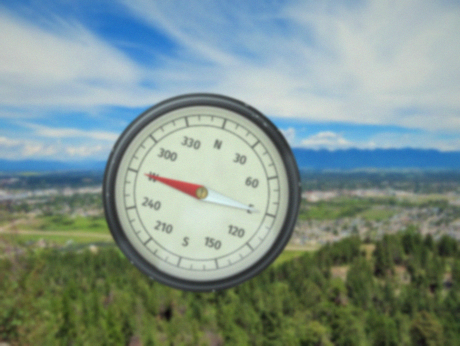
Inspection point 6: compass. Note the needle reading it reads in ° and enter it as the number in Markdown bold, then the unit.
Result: **270** °
